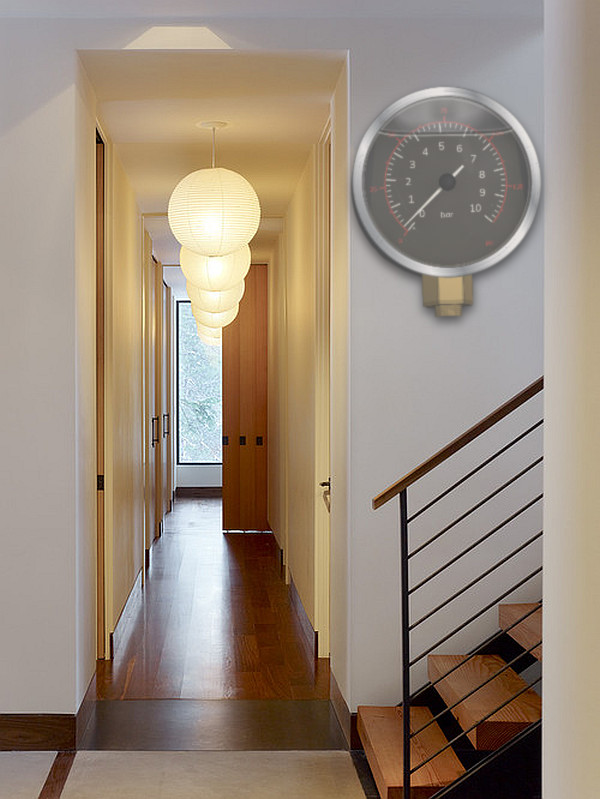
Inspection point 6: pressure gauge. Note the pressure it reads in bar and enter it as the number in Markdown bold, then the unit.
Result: **0.2** bar
